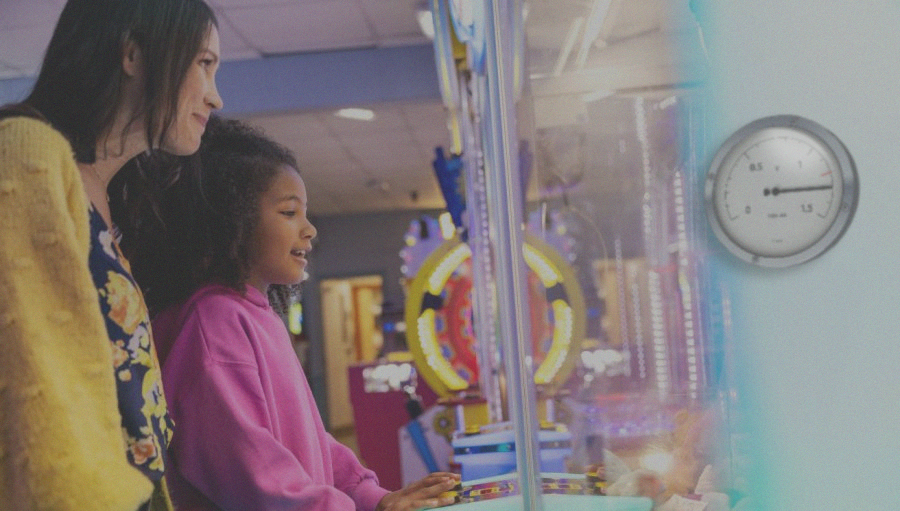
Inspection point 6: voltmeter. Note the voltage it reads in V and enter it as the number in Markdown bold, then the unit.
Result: **1.3** V
